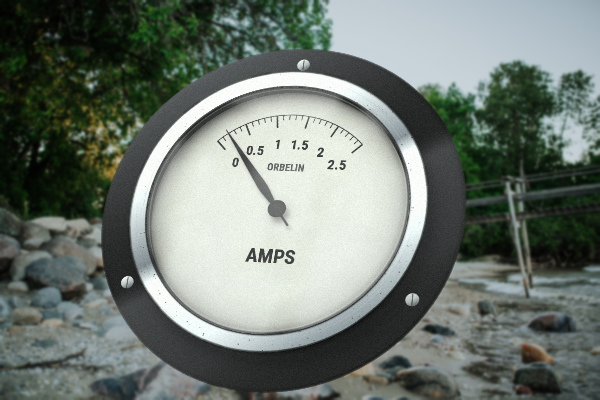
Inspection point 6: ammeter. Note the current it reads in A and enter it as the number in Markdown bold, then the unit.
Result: **0.2** A
